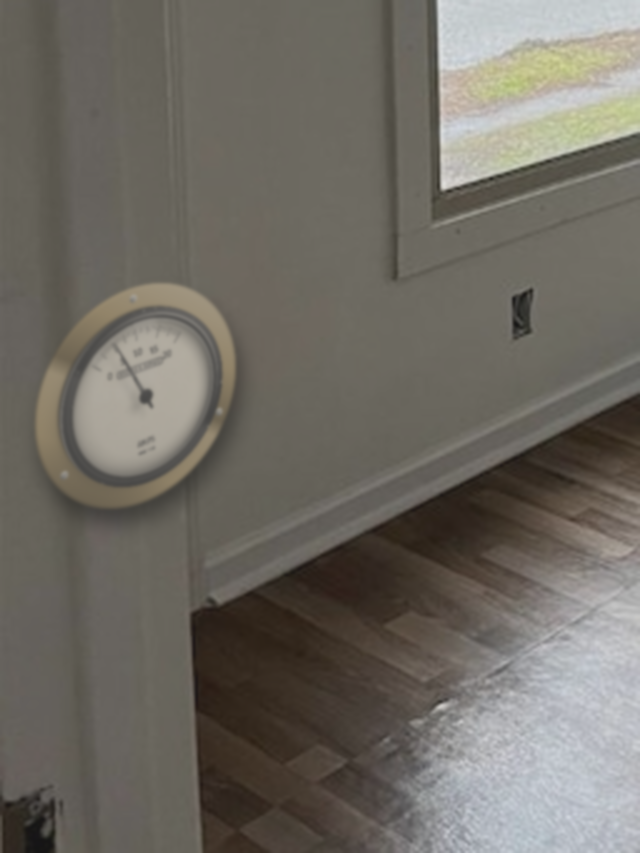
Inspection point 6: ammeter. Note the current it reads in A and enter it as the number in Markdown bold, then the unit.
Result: **5** A
